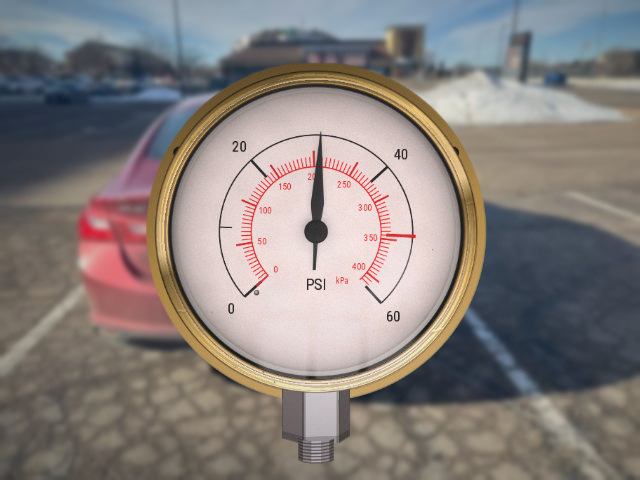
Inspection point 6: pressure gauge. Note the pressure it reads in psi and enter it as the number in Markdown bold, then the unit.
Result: **30** psi
